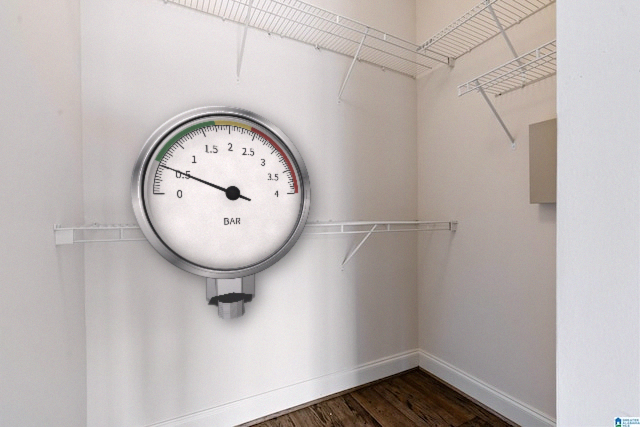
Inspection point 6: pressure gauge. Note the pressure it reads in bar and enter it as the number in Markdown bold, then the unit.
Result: **0.5** bar
